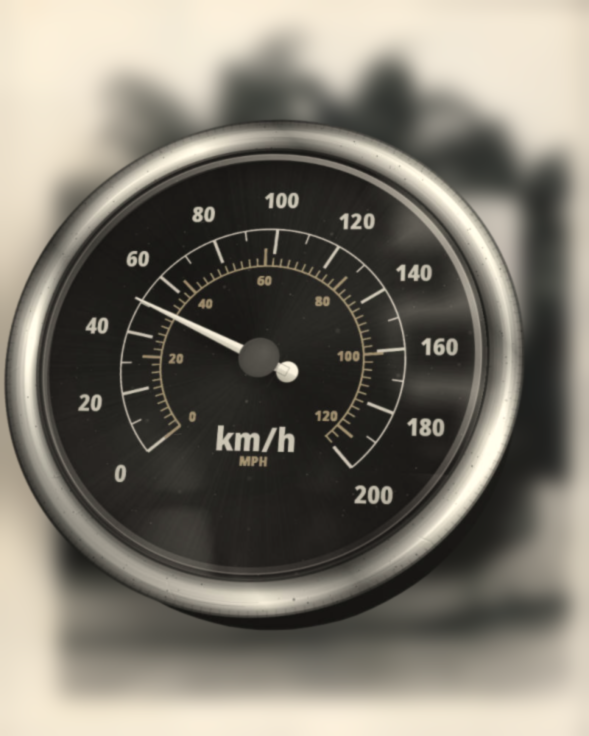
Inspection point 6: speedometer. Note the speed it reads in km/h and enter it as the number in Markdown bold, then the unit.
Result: **50** km/h
